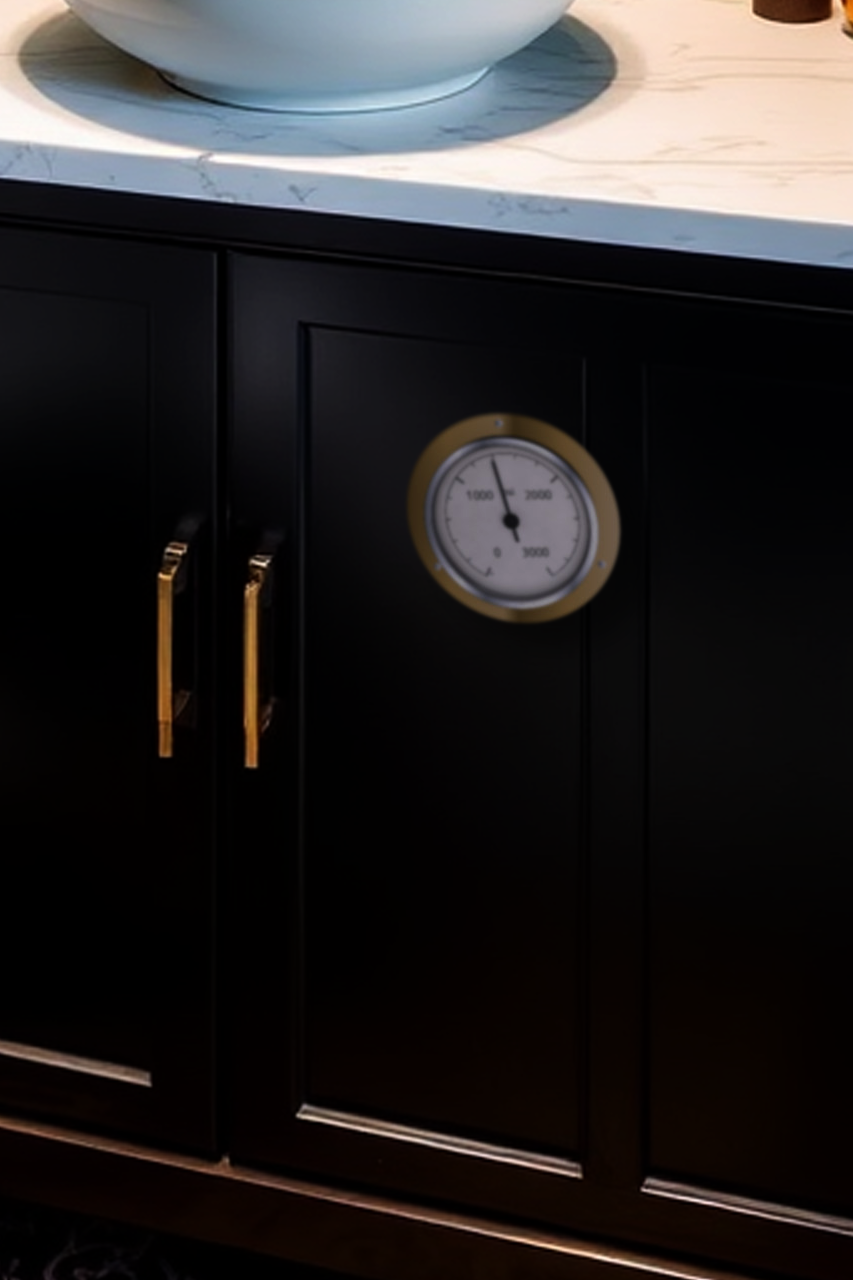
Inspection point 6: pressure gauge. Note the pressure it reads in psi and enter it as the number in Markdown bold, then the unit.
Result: **1400** psi
